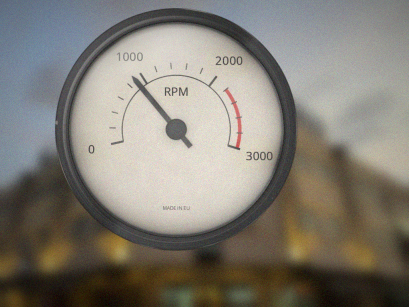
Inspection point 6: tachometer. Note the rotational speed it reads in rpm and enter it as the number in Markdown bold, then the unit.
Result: **900** rpm
